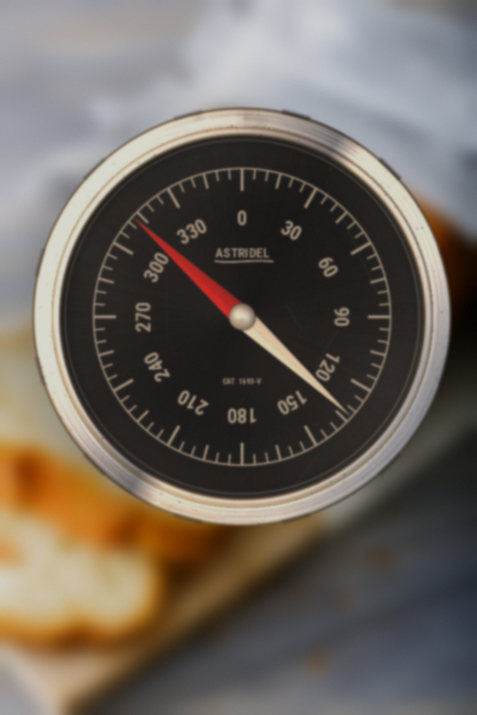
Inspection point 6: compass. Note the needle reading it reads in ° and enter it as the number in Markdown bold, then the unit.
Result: **312.5** °
